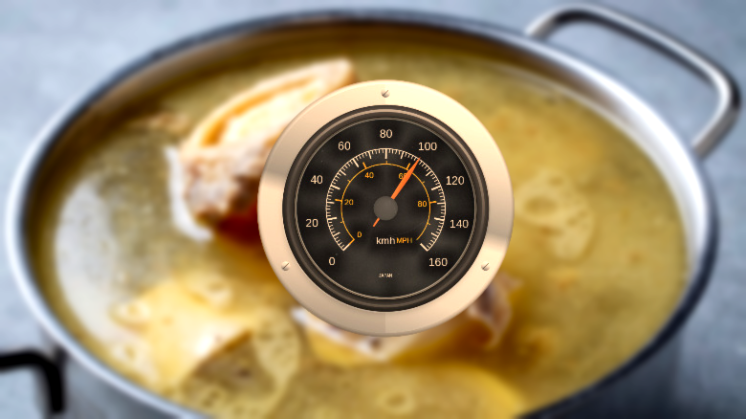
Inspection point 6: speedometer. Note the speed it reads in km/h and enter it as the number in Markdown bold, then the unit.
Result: **100** km/h
